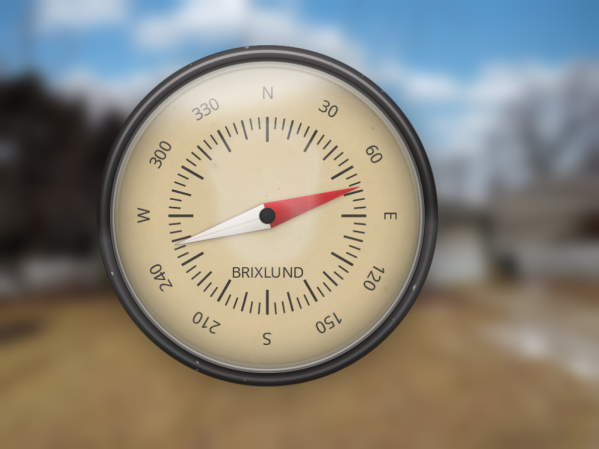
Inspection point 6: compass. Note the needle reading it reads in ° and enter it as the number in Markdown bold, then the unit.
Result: **72.5** °
